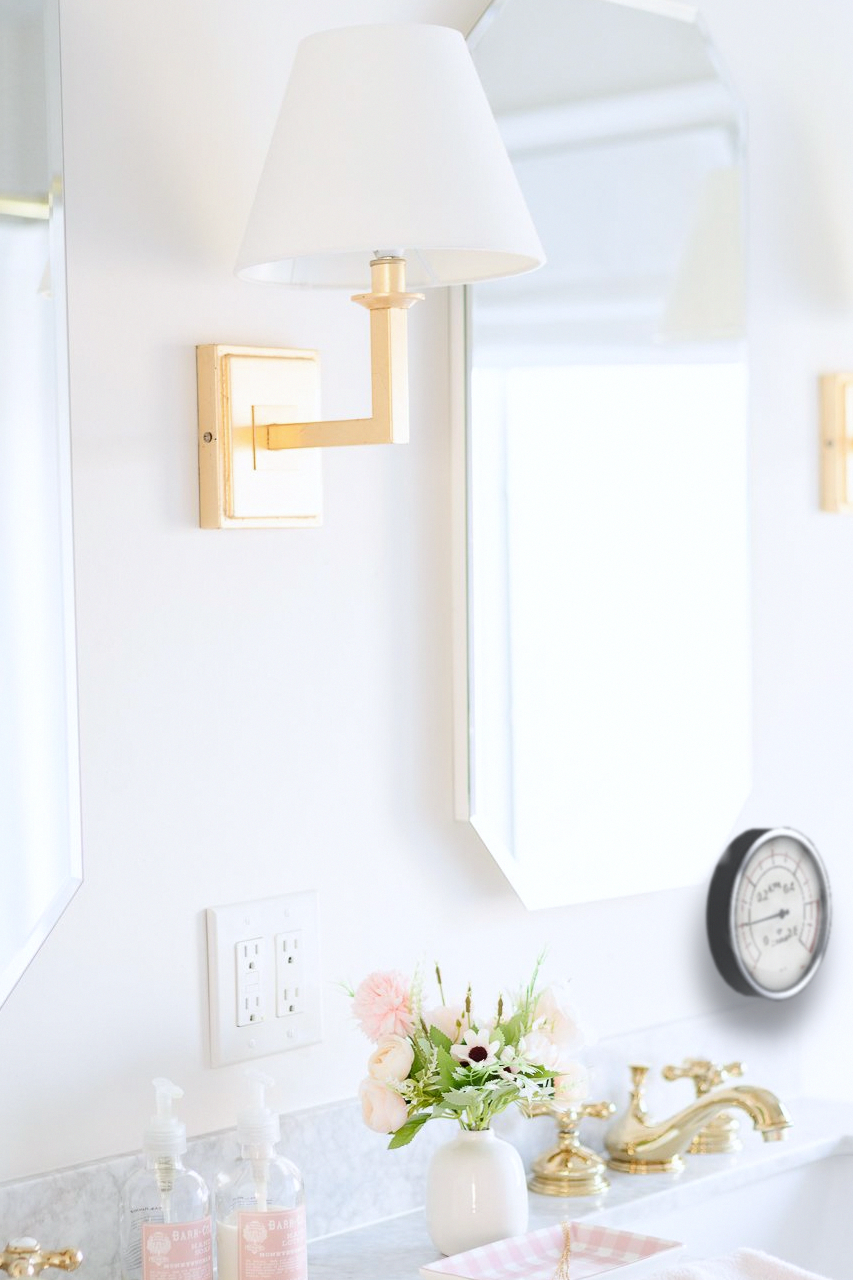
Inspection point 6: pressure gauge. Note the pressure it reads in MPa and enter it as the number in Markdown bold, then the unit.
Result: **0.1** MPa
